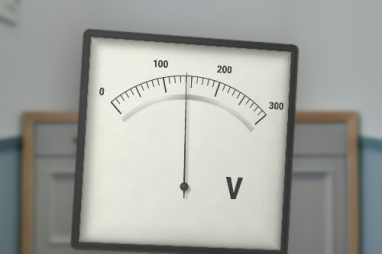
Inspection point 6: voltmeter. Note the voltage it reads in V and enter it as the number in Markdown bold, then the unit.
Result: **140** V
